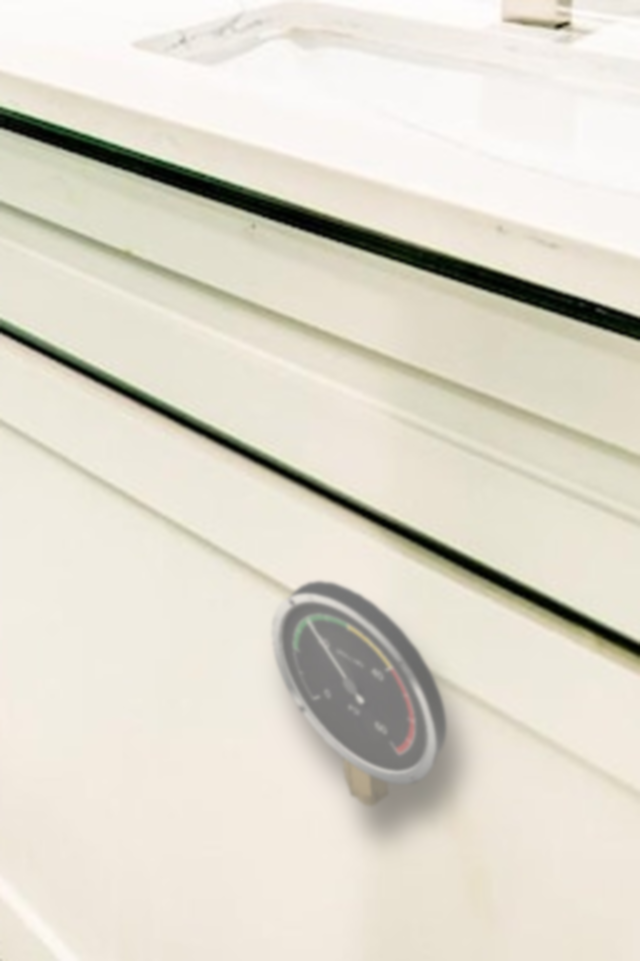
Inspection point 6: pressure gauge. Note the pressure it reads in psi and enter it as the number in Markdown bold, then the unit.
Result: **20** psi
